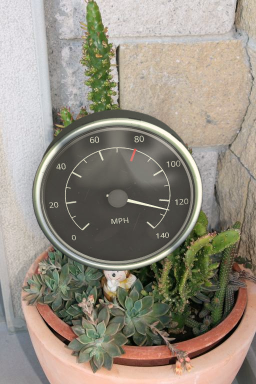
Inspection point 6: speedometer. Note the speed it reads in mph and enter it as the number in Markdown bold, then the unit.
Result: **125** mph
